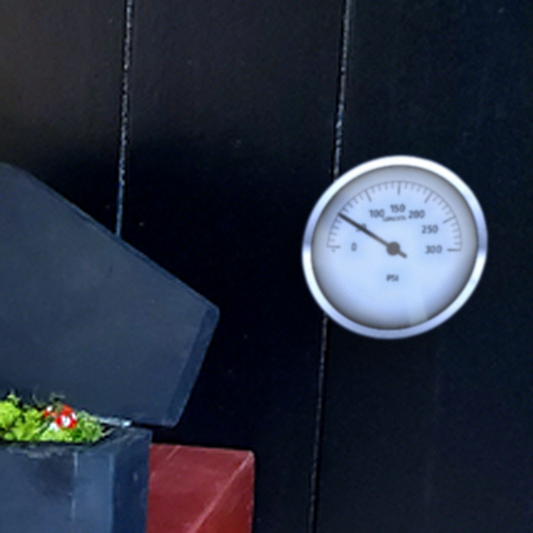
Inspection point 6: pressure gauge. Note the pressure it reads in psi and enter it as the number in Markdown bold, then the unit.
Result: **50** psi
